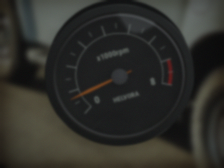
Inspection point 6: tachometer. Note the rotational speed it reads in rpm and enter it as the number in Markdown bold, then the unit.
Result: **750** rpm
